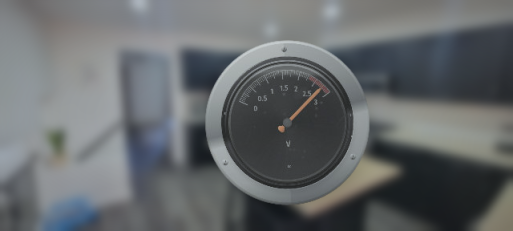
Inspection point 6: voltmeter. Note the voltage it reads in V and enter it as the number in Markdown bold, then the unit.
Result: **2.75** V
